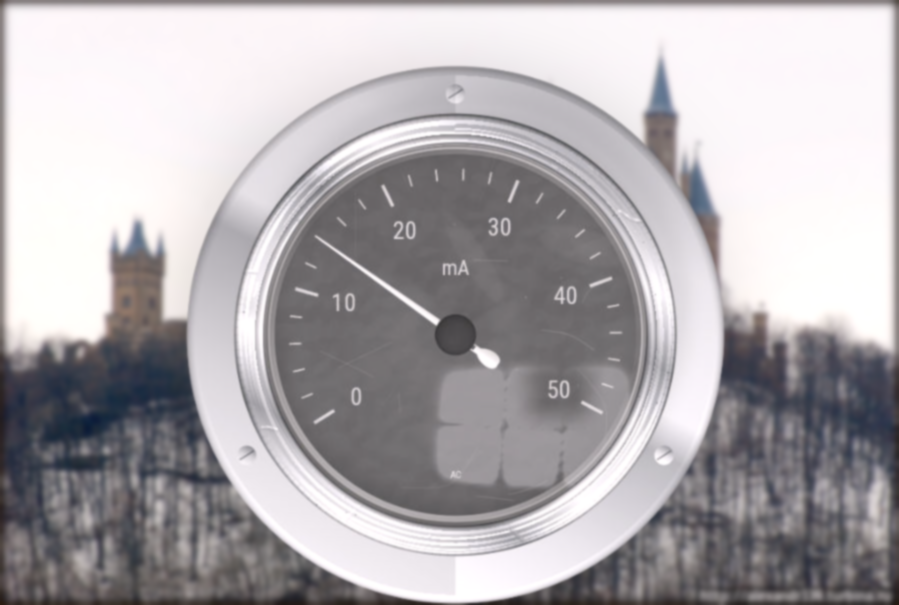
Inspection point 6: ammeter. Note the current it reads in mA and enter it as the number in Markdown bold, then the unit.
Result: **14** mA
